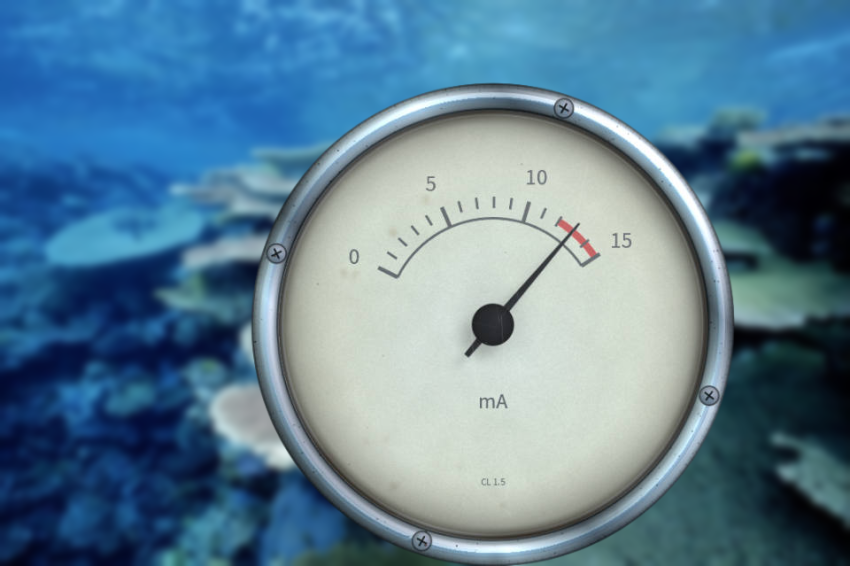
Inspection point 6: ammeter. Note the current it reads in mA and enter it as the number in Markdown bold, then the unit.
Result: **13** mA
